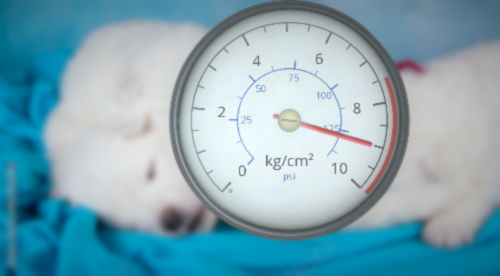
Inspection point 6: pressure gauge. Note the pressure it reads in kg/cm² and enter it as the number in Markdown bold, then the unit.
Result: **9** kg/cm²
